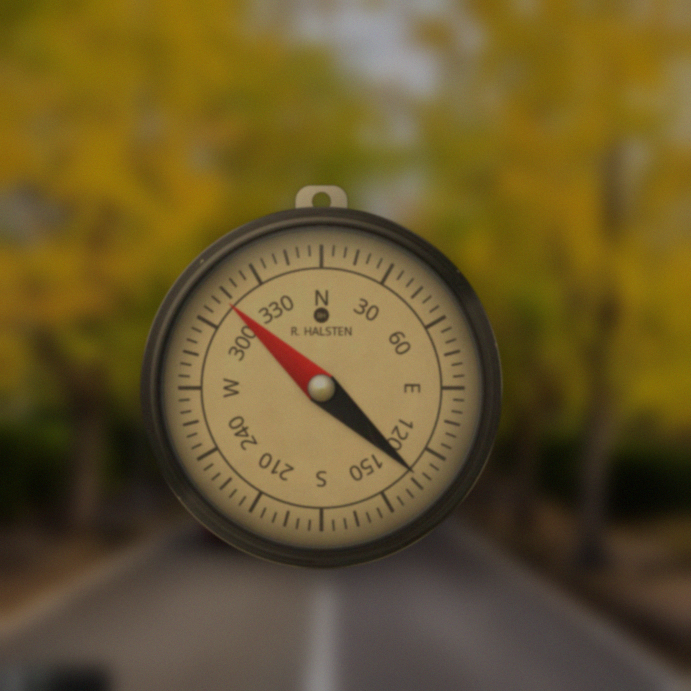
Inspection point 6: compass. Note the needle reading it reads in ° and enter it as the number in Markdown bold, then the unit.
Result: **312.5** °
